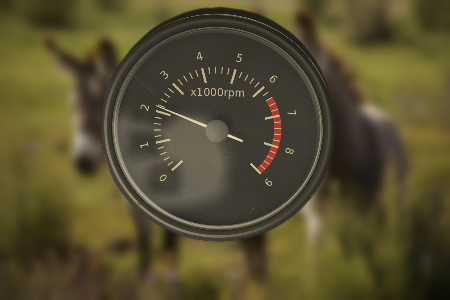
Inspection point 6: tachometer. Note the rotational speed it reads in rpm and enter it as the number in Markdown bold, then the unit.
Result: **2200** rpm
